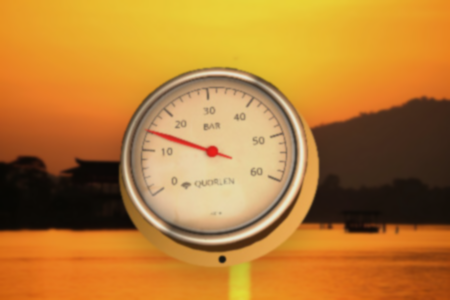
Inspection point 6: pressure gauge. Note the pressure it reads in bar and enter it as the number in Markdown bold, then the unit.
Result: **14** bar
